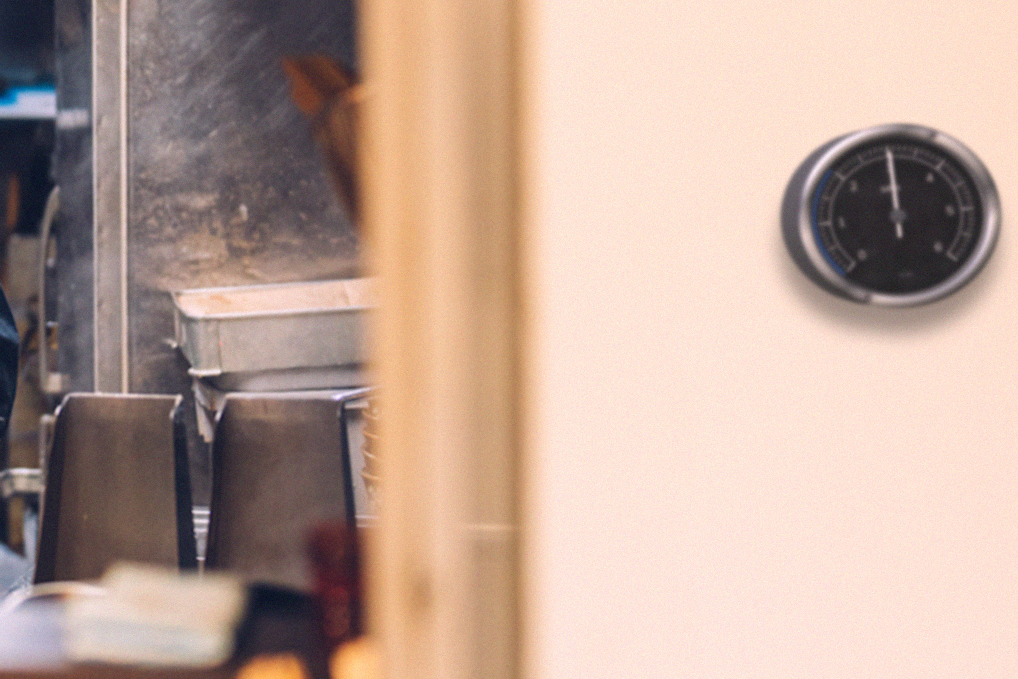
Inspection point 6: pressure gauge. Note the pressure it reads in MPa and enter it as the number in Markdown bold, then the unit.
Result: **3** MPa
